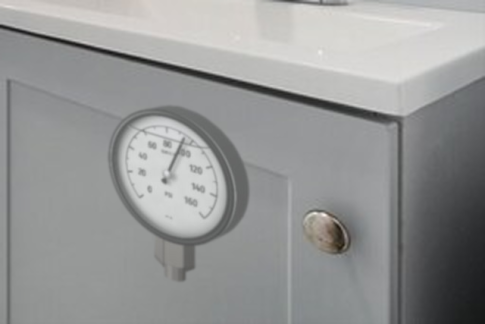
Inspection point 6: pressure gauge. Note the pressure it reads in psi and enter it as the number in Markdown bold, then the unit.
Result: **95** psi
